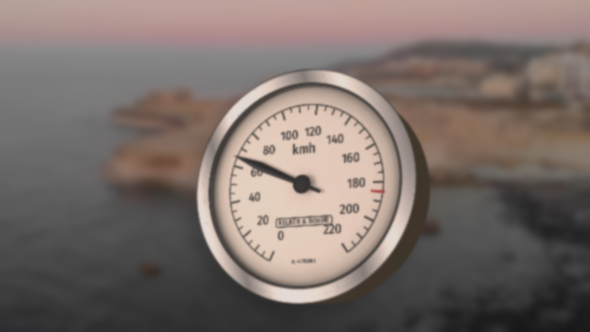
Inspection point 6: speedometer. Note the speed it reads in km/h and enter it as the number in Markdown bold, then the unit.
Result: **65** km/h
